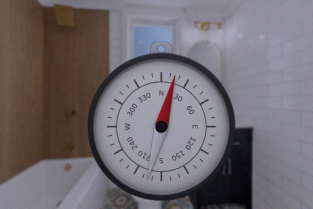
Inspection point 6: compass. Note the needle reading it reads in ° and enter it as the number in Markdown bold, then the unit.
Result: **15** °
